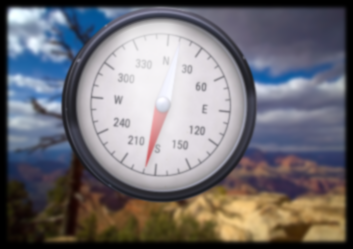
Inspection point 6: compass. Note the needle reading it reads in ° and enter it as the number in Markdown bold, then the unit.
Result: **190** °
